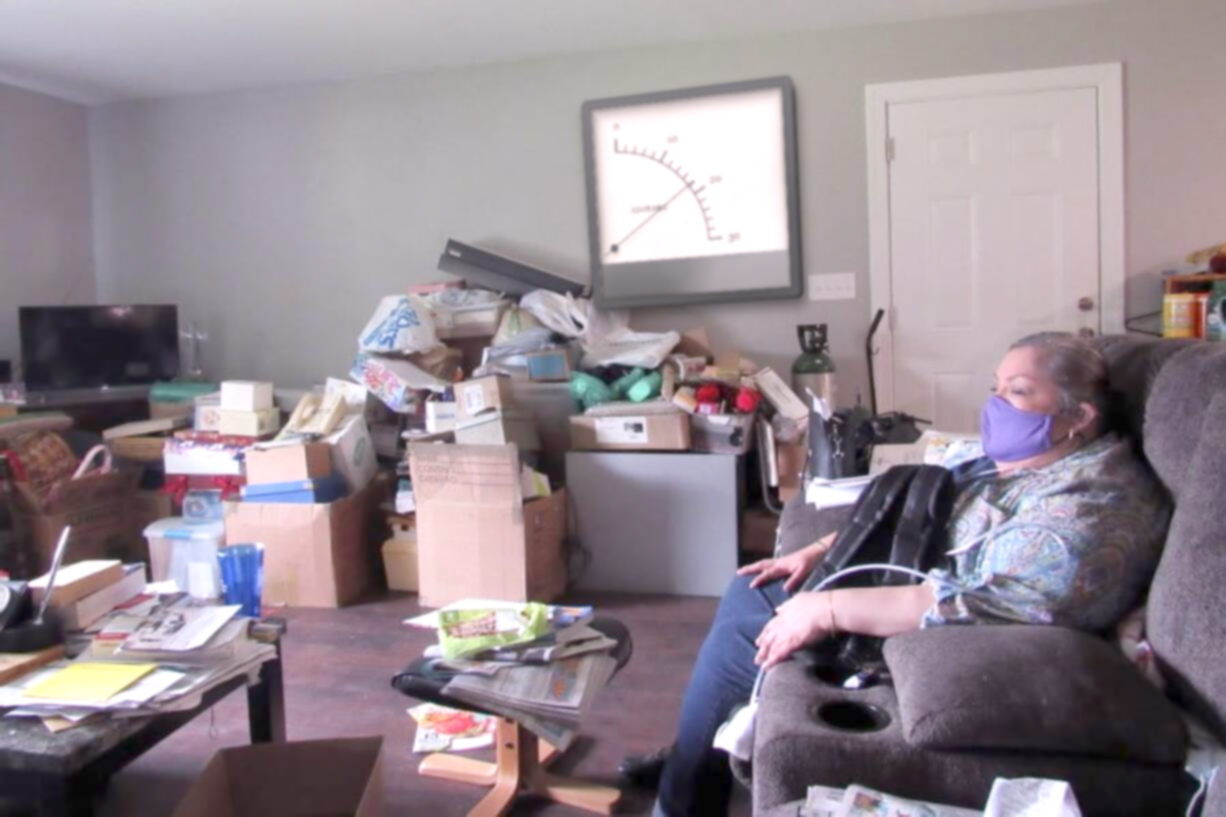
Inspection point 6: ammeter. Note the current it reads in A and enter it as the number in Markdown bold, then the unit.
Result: **18** A
